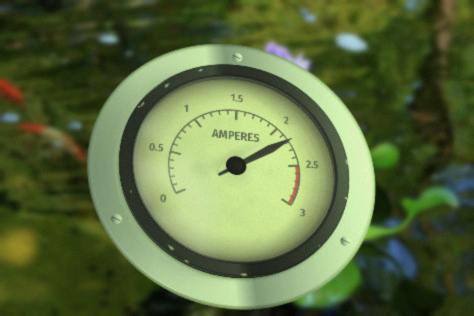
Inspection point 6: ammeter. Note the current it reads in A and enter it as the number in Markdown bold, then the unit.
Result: **2.2** A
